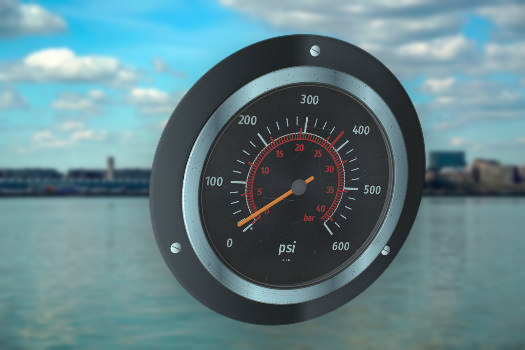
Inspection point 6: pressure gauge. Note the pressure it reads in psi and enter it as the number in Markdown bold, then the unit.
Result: **20** psi
